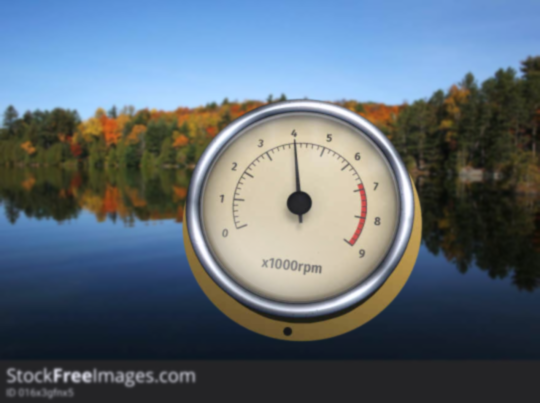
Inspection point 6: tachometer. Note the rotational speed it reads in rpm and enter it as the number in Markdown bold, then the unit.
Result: **4000** rpm
